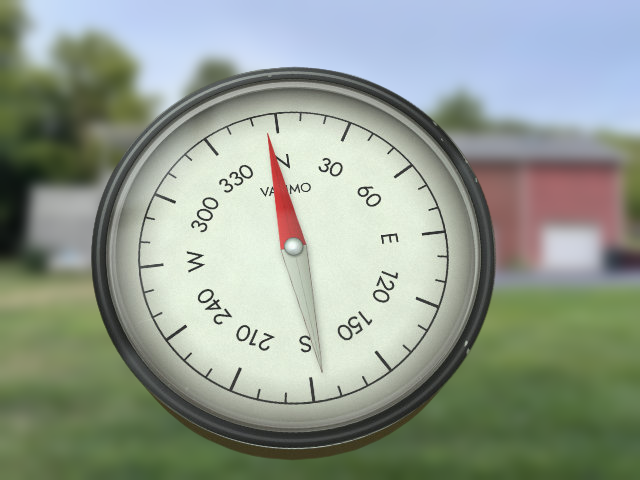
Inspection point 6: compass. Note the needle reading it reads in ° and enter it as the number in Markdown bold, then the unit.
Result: **355** °
